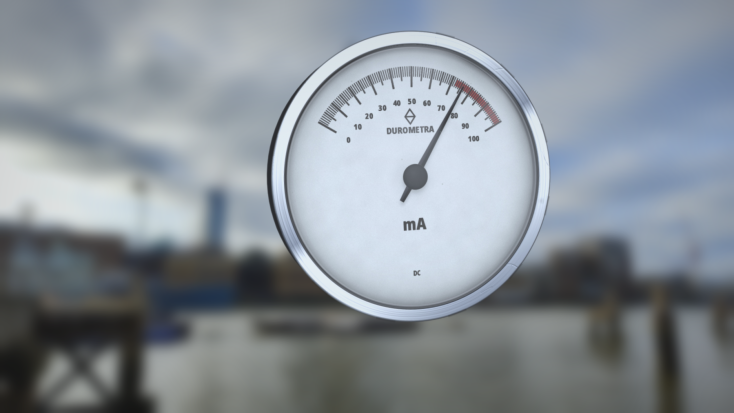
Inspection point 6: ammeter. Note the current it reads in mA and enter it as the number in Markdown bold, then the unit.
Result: **75** mA
